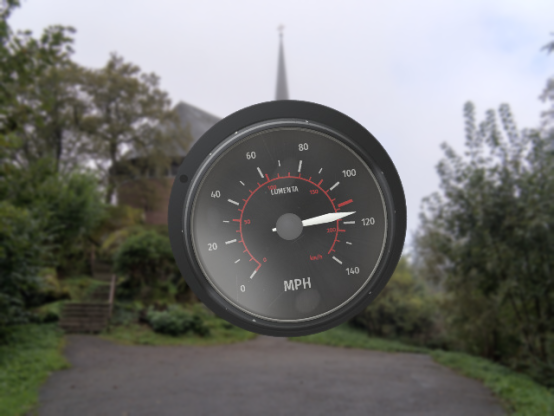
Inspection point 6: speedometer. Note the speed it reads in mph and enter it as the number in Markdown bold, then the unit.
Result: **115** mph
